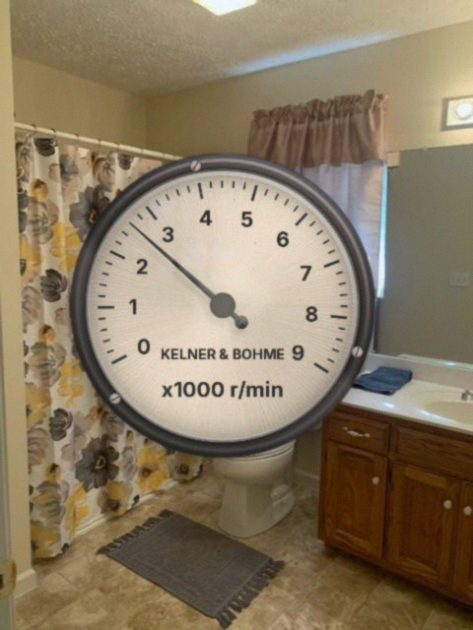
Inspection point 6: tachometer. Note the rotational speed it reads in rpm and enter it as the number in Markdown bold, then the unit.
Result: **2600** rpm
